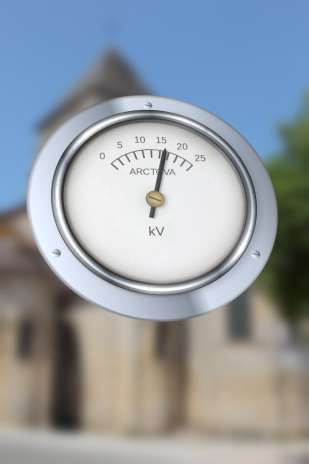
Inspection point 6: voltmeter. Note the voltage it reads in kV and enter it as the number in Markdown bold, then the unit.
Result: **16.25** kV
